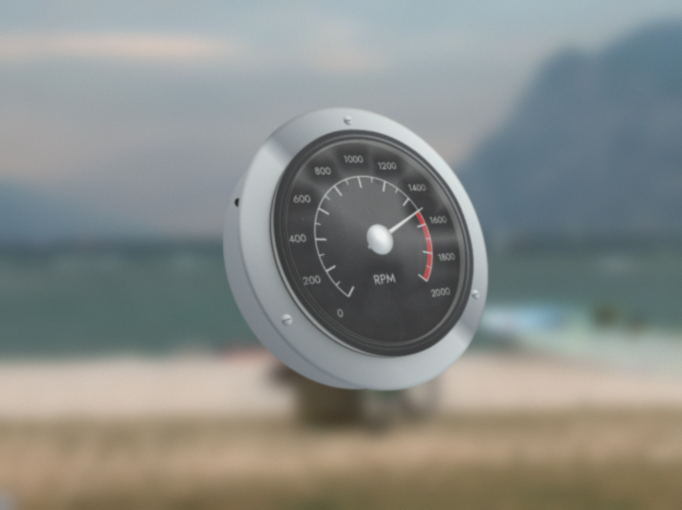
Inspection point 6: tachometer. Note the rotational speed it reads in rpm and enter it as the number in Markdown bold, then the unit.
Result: **1500** rpm
